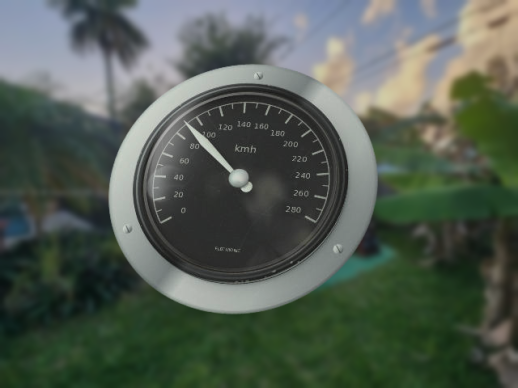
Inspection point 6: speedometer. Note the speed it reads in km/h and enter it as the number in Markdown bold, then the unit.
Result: **90** km/h
